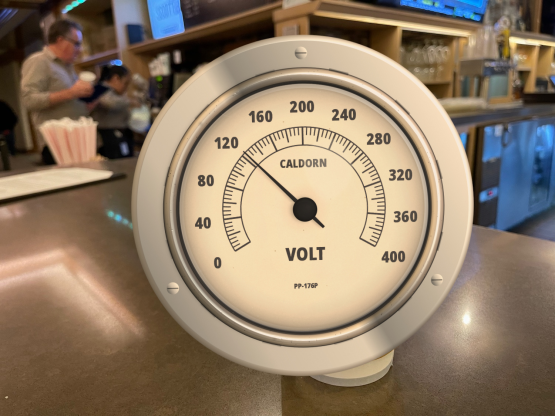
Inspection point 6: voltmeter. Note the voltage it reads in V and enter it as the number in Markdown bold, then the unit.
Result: **125** V
